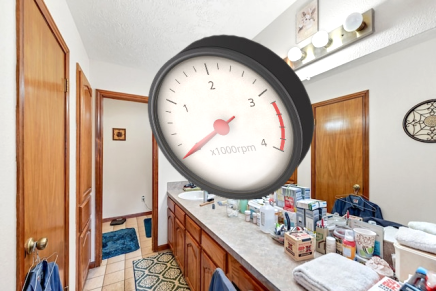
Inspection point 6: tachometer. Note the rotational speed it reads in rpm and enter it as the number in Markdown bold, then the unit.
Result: **0** rpm
